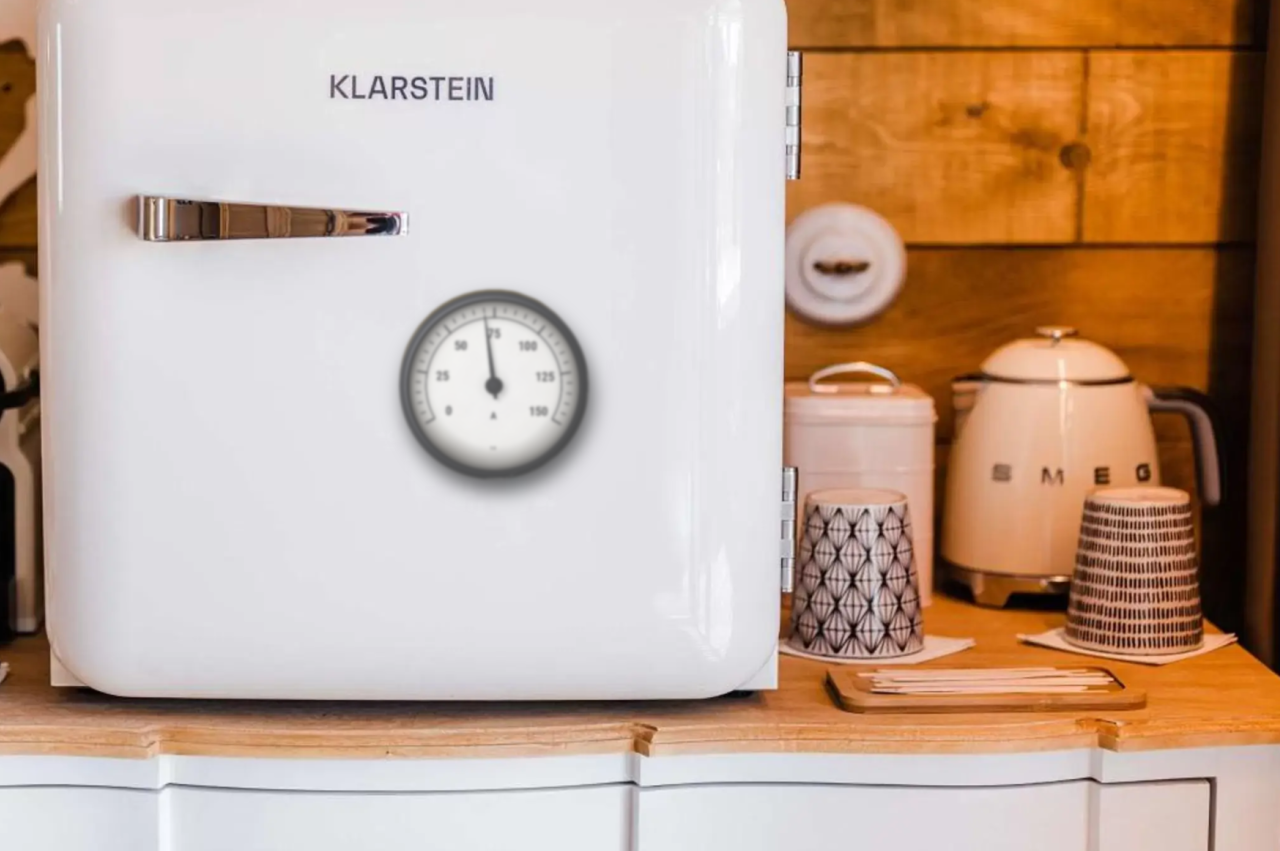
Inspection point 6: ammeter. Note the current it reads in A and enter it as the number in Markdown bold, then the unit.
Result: **70** A
